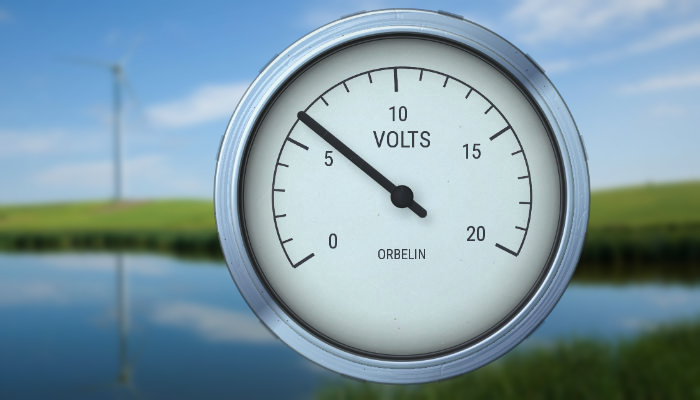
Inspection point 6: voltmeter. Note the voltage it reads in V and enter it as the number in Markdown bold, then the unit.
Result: **6** V
